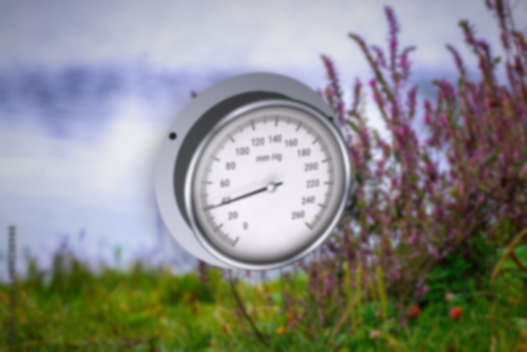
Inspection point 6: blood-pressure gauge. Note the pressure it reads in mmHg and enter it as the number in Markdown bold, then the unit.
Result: **40** mmHg
